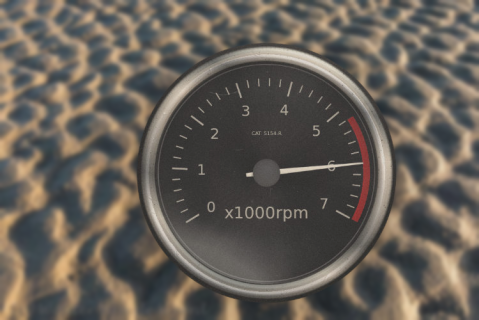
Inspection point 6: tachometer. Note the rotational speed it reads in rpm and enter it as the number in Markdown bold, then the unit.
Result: **6000** rpm
